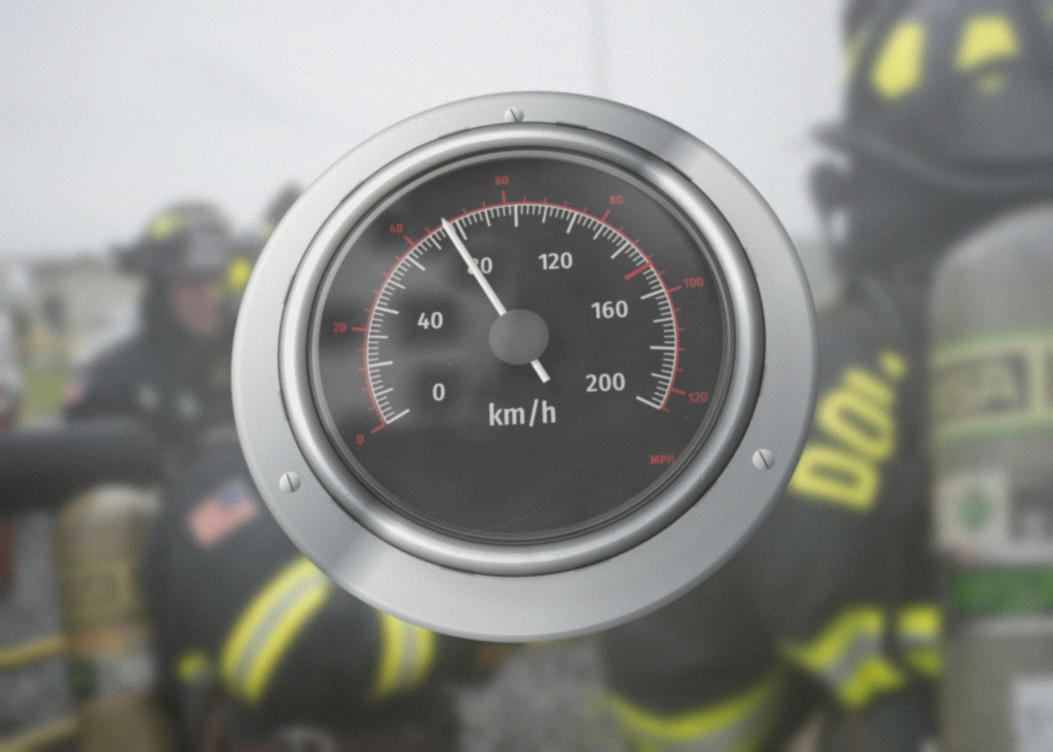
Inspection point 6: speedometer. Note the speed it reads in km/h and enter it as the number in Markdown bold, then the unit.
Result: **76** km/h
